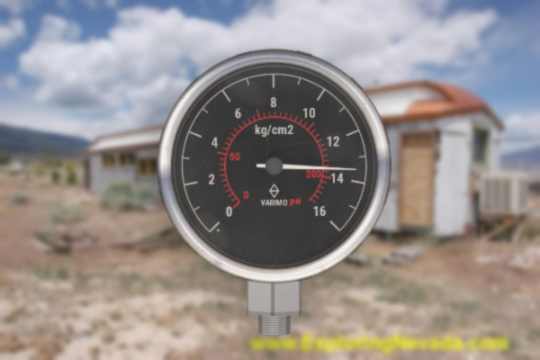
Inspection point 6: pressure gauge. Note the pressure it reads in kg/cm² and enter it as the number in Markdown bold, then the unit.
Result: **13.5** kg/cm²
